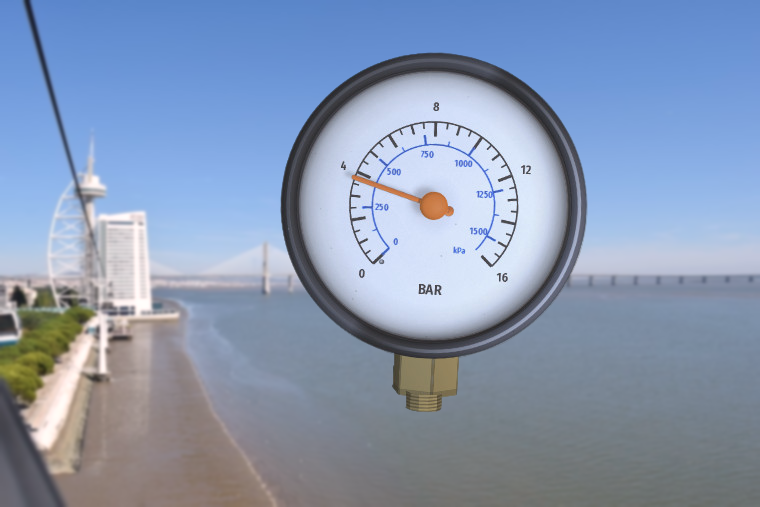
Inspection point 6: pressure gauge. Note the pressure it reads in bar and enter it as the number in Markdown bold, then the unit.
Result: **3.75** bar
